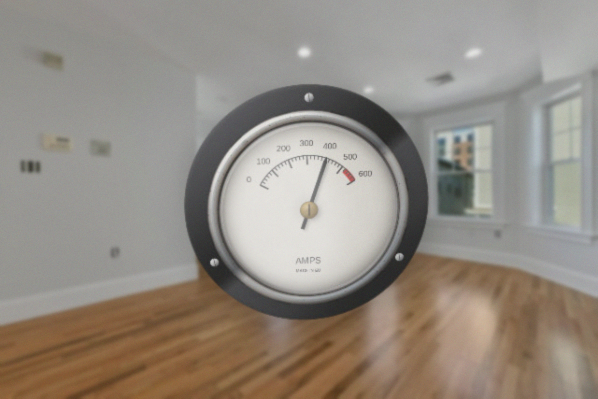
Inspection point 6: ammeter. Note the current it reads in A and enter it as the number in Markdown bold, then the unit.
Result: **400** A
